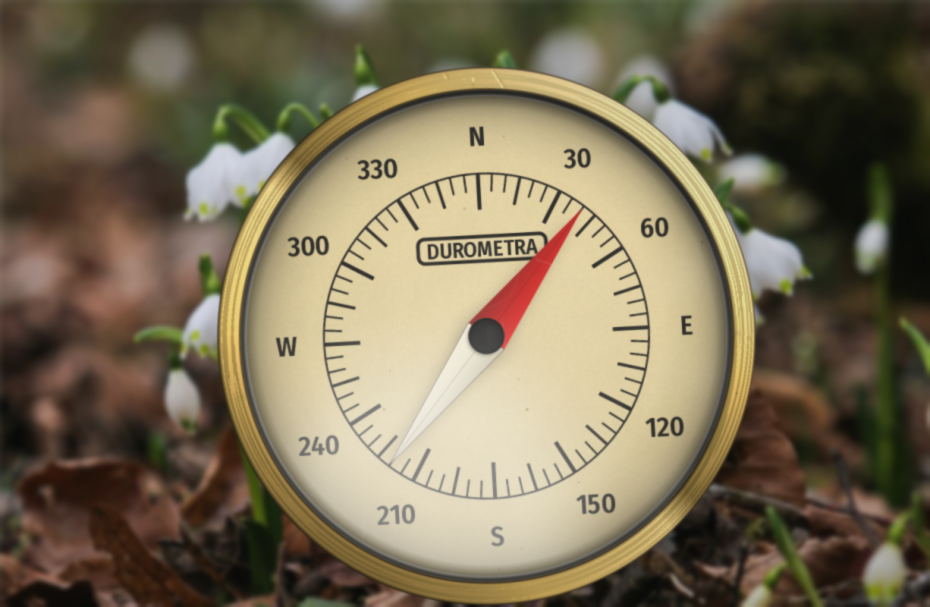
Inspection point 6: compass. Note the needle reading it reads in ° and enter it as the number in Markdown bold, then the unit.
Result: **40** °
